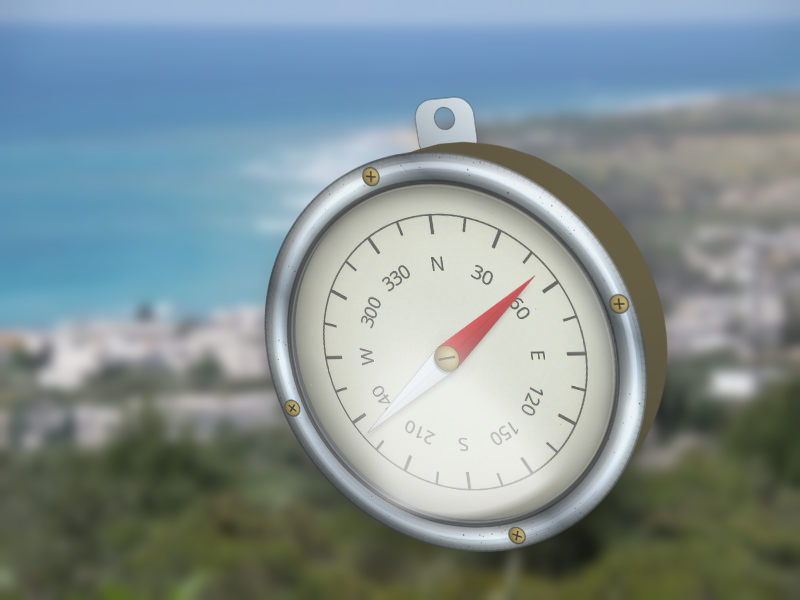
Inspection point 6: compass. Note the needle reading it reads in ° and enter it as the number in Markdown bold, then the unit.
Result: **52.5** °
